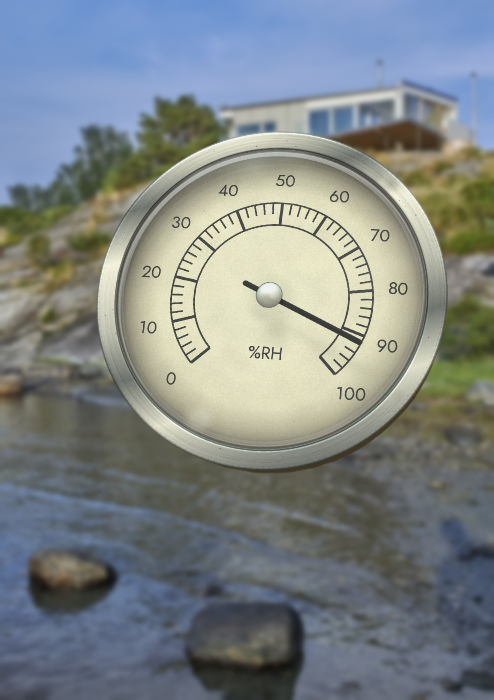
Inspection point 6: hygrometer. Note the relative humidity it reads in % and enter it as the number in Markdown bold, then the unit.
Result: **92** %
